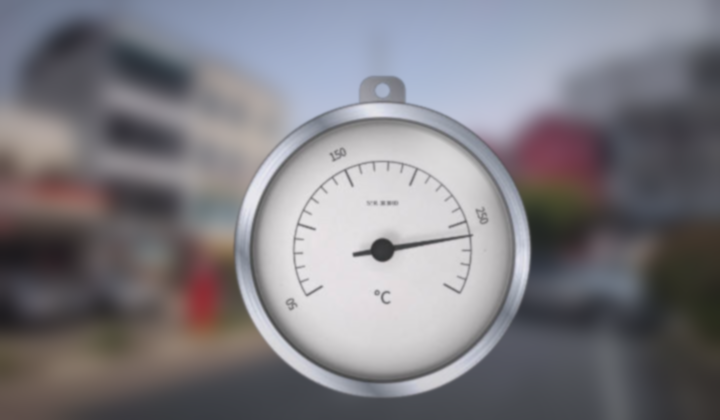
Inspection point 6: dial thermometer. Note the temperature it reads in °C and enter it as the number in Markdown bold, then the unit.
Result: **260** °C
